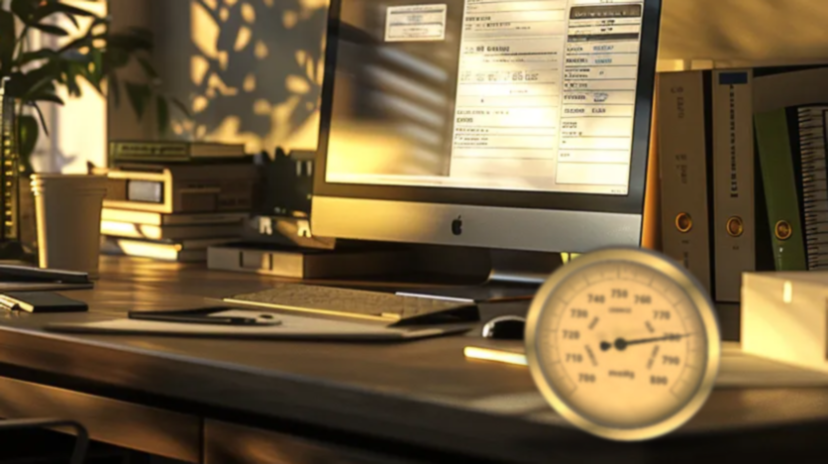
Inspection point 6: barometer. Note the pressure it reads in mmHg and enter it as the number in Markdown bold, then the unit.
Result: **780** mmHg
